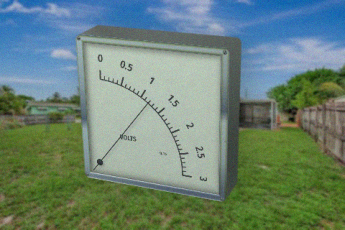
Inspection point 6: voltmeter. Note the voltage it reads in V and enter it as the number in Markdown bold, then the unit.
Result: **1.2** V
